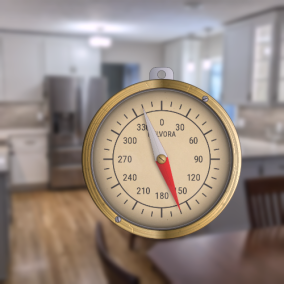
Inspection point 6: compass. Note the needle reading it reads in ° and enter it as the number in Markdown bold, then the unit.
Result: **160** °
